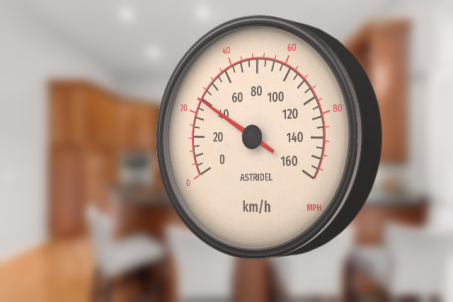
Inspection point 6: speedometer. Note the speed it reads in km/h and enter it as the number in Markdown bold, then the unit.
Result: **40** km/h
